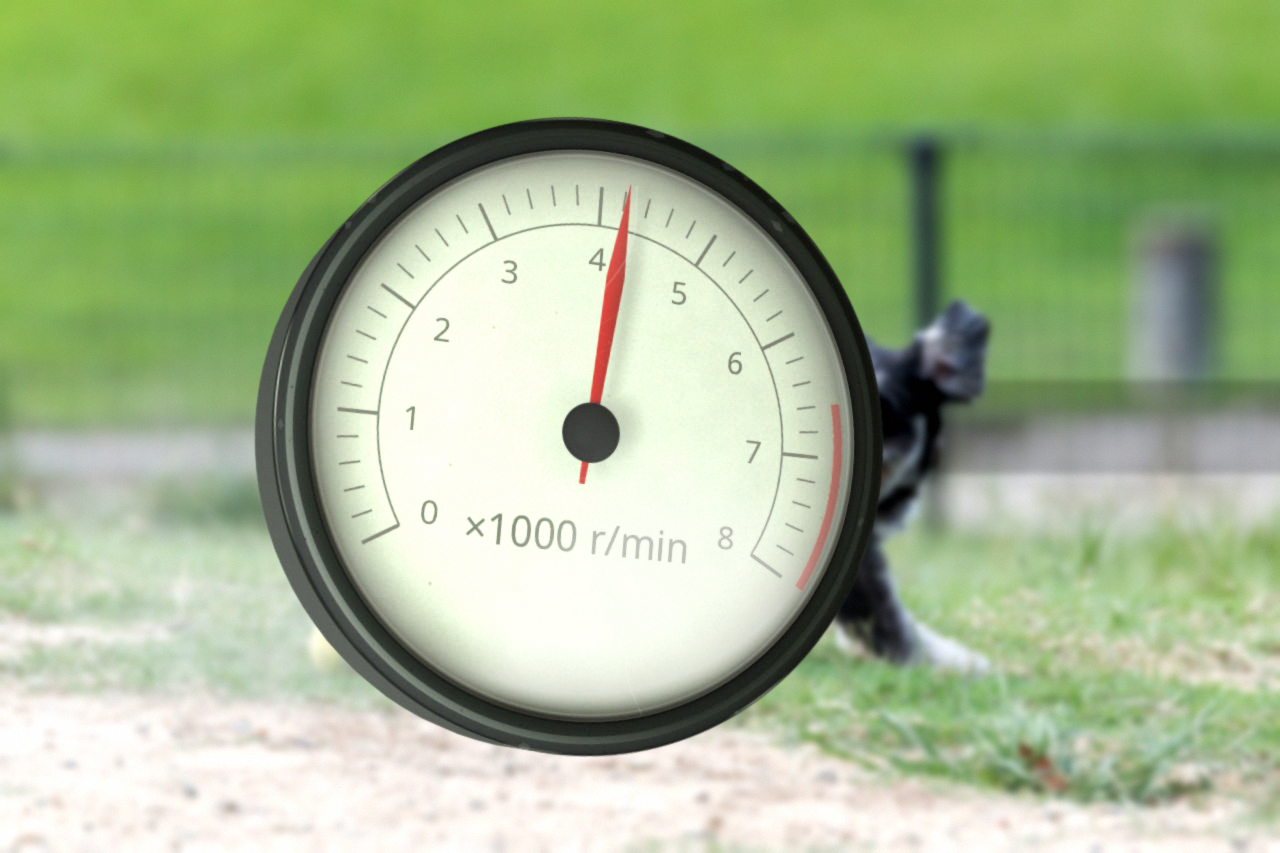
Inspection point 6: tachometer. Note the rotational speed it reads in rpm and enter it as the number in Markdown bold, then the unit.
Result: **4200** rpm
